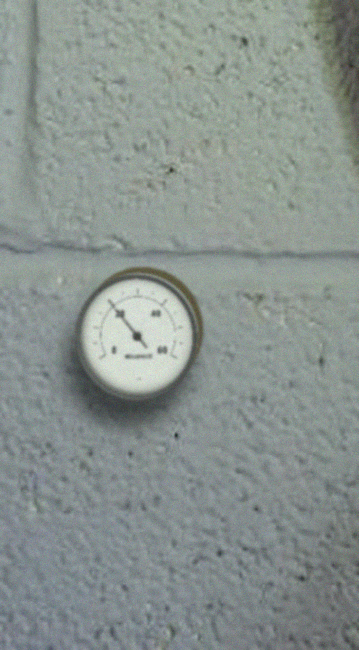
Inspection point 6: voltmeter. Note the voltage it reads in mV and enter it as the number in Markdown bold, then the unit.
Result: **20** mV
